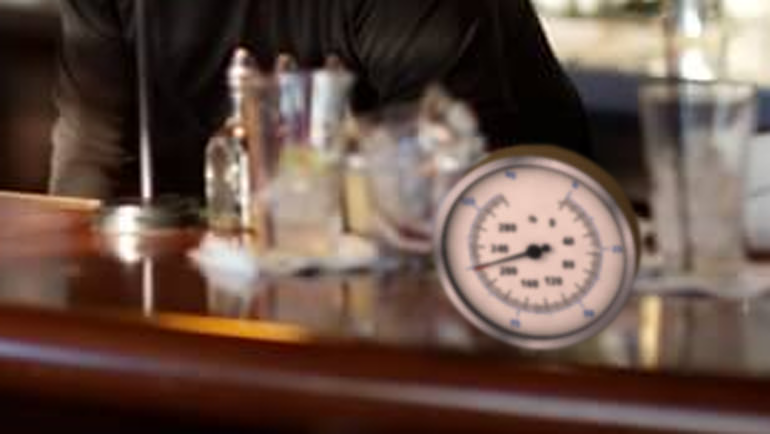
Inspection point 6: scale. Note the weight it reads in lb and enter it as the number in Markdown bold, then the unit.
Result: **220** lb
